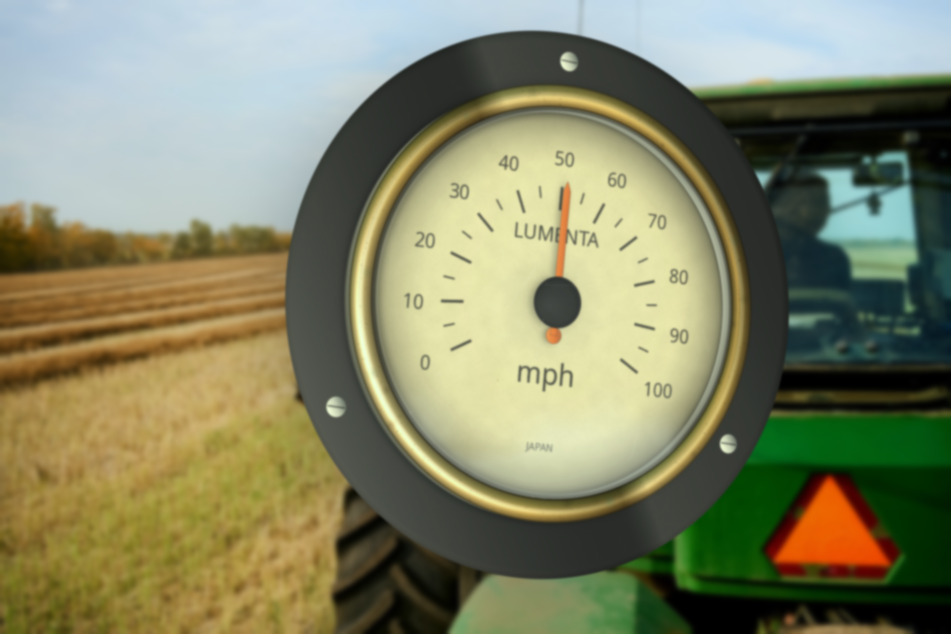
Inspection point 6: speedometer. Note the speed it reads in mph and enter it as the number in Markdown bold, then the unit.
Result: **50** mph
